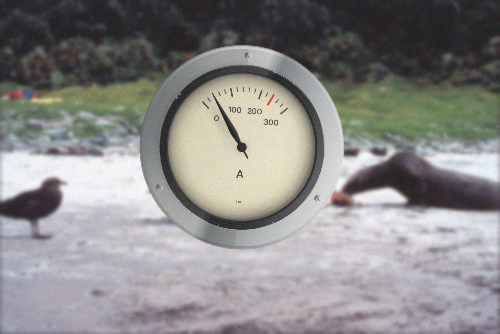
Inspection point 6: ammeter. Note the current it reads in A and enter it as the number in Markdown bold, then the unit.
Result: **40** A
